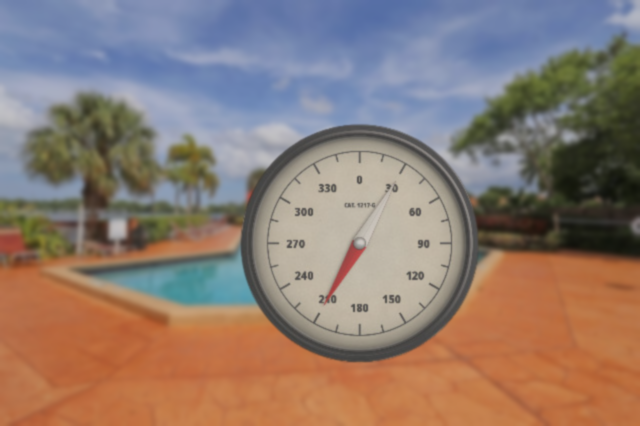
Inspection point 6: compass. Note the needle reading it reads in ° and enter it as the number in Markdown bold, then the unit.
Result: **210** °
